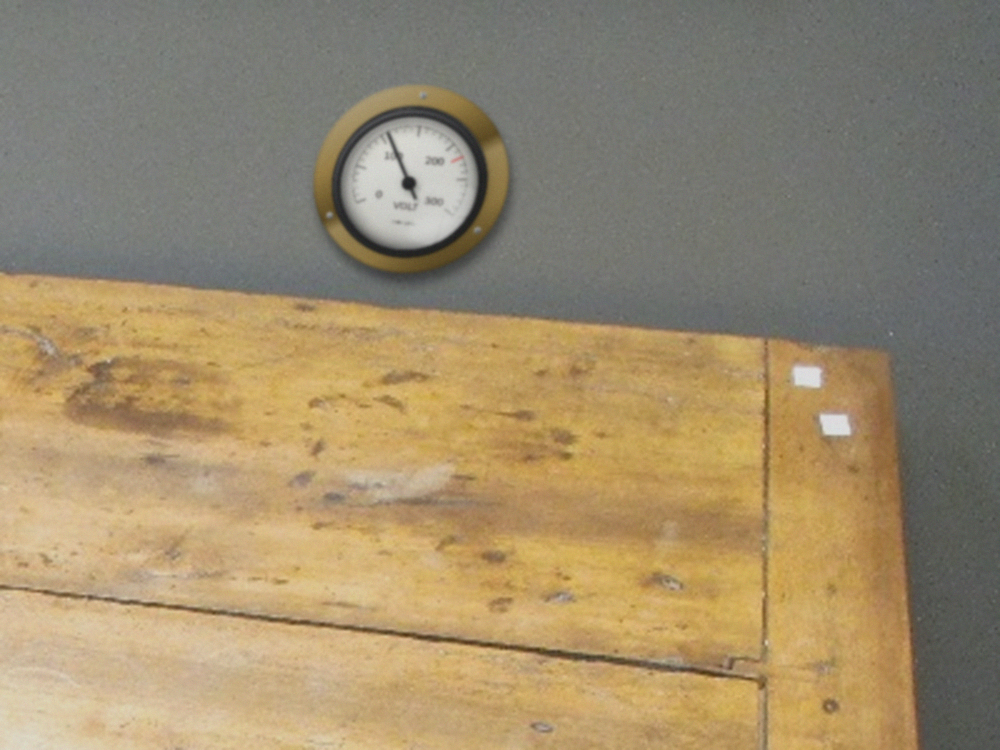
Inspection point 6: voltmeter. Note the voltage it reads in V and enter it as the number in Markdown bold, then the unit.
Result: **110** V
